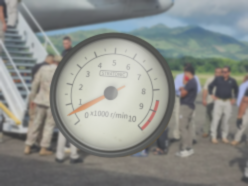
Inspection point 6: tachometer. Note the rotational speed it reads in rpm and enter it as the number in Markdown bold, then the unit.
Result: **500** rpm
